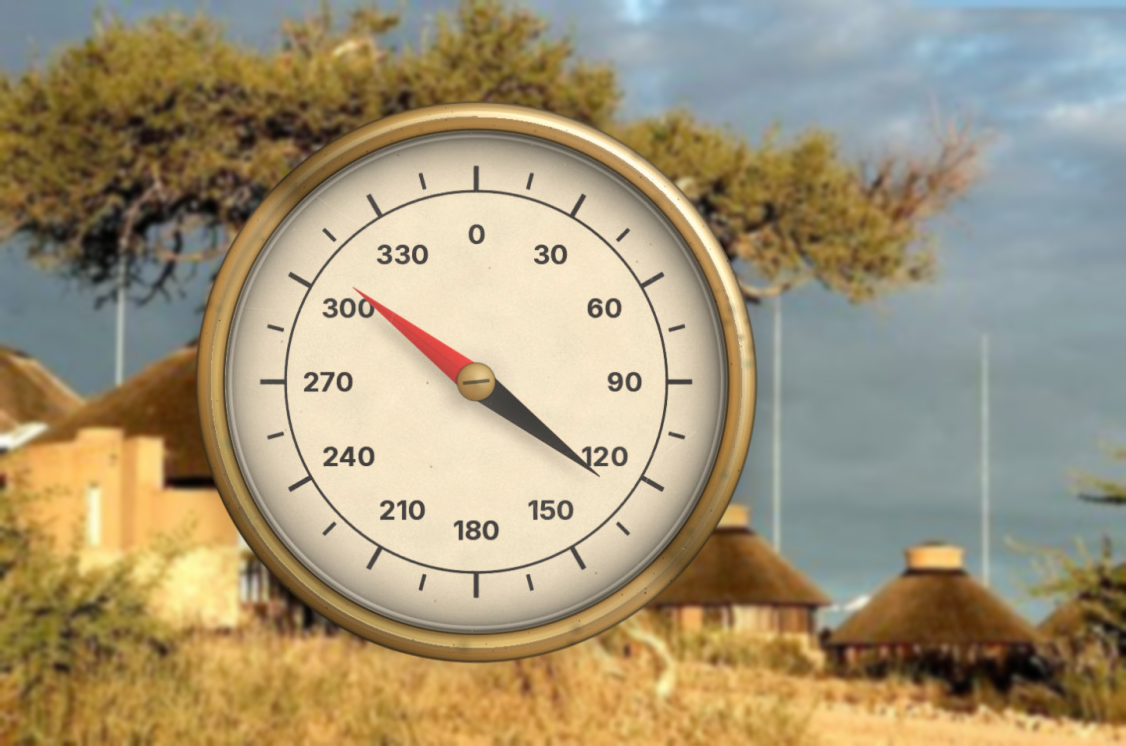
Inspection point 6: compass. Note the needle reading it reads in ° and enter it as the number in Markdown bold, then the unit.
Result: **307.5** °
